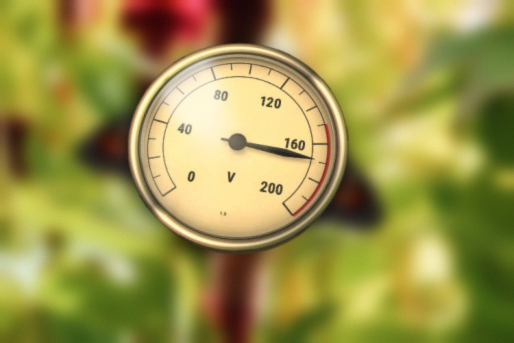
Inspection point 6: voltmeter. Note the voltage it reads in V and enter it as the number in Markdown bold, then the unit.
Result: **170** V
